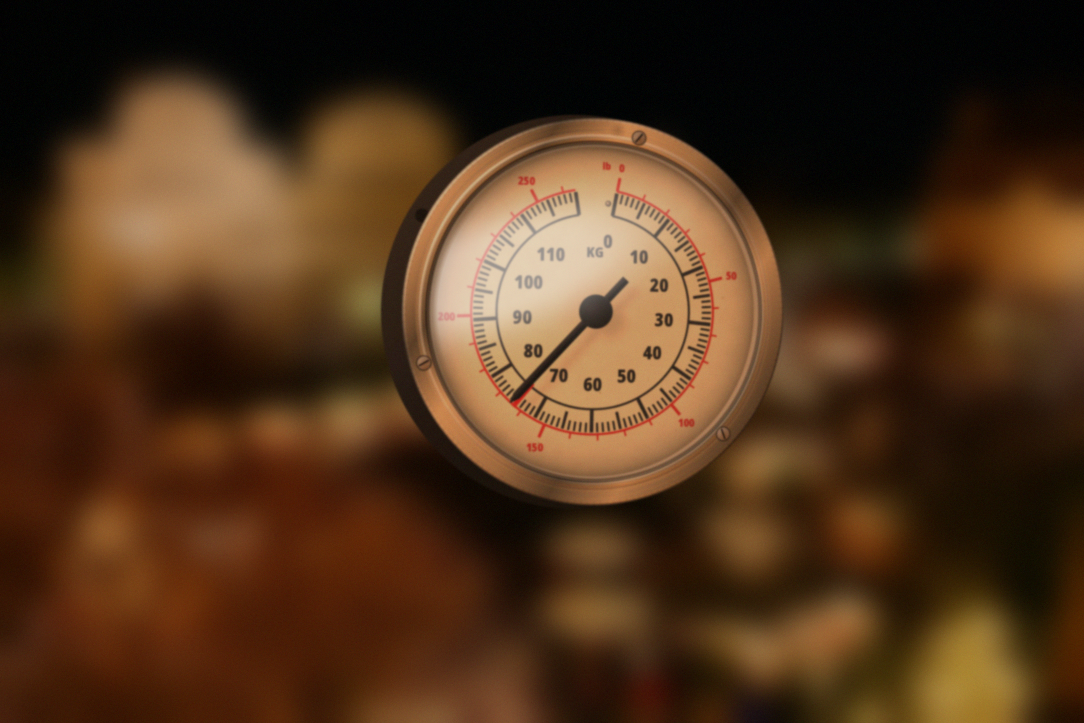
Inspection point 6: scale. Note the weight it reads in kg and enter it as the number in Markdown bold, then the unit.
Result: **75** kg
